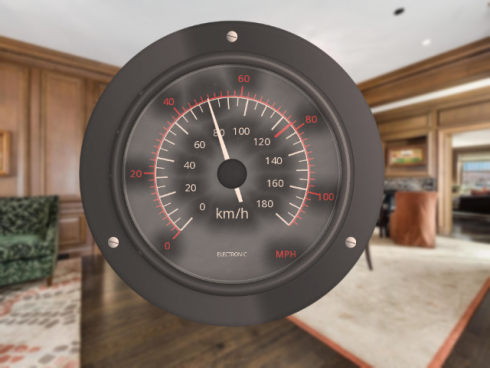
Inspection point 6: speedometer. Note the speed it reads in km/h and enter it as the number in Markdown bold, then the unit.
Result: **80** km/h
